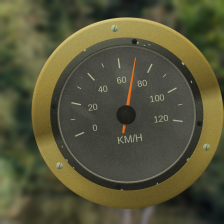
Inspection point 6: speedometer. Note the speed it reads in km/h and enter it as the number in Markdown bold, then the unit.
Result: **70** km/h
